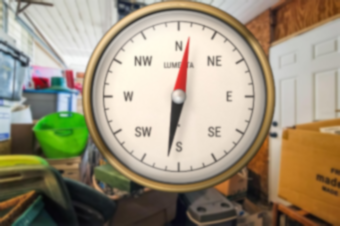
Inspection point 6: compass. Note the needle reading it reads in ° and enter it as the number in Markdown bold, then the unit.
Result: **10** °
